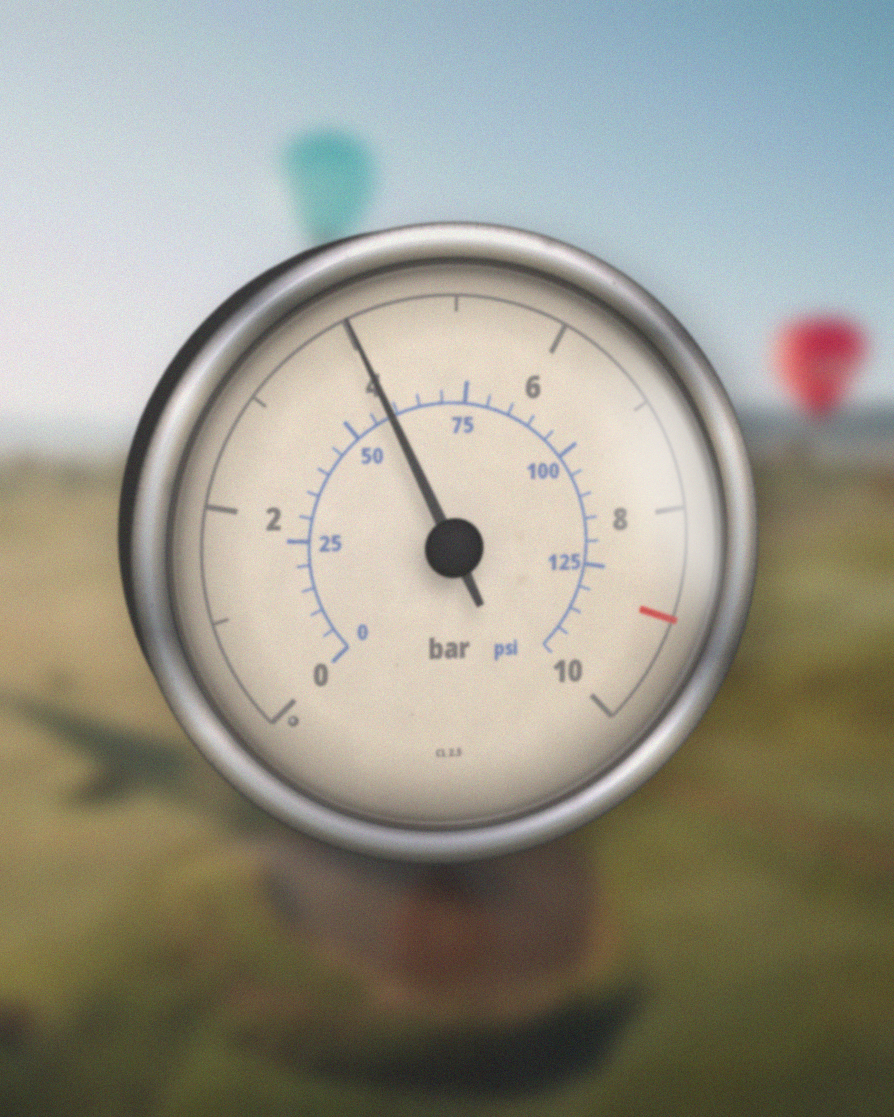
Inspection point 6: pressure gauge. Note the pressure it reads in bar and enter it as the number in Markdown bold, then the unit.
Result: **4** bar
